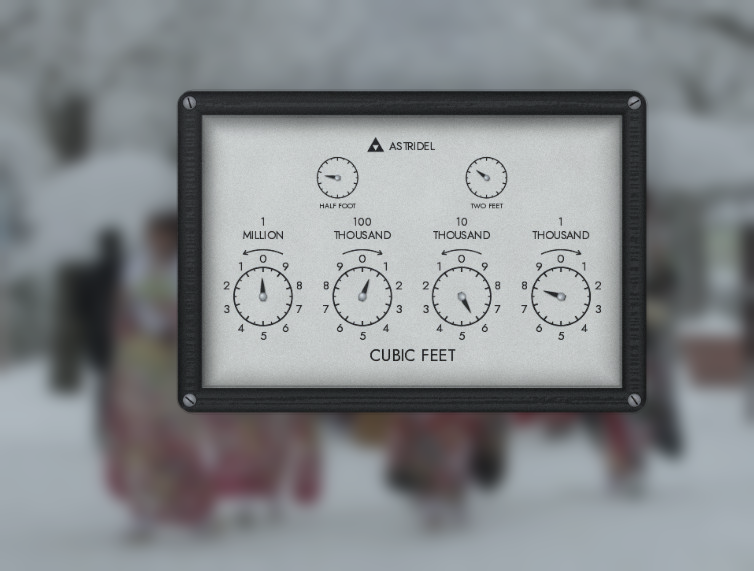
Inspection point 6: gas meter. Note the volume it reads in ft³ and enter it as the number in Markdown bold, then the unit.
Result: **5800** ft³
